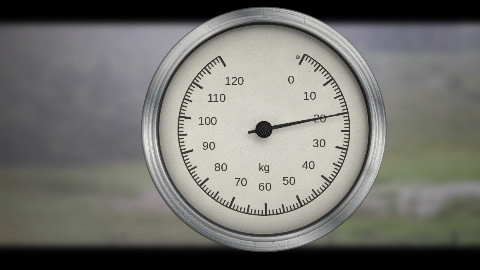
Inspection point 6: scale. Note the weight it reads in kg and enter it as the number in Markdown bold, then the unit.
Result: **20** kg
